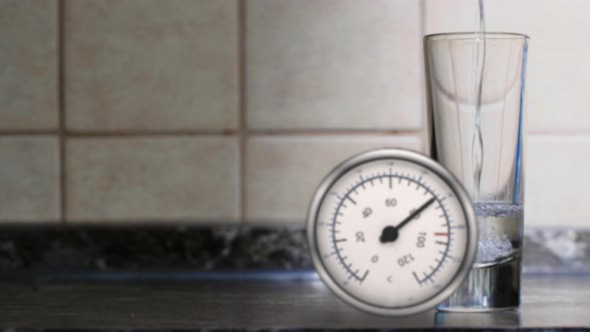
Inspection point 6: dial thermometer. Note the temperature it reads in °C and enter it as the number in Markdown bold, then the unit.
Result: **80** °C
